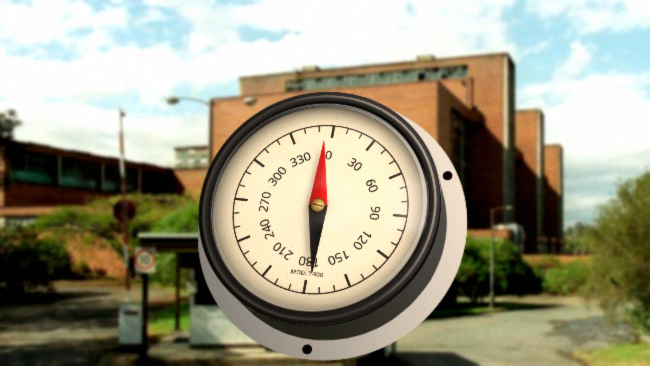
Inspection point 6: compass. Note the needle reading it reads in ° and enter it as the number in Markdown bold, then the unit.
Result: **355** °
